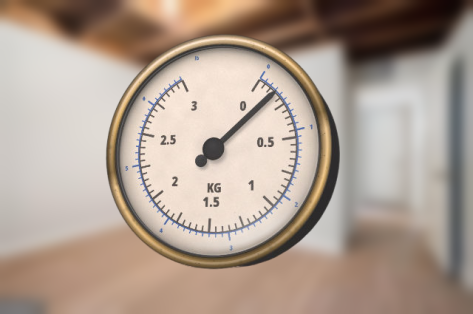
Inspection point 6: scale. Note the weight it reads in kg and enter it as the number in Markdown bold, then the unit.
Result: **0.15** kg
